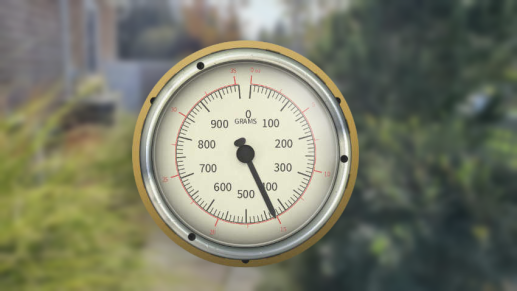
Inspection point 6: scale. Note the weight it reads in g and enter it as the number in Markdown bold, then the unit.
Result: **430** g
